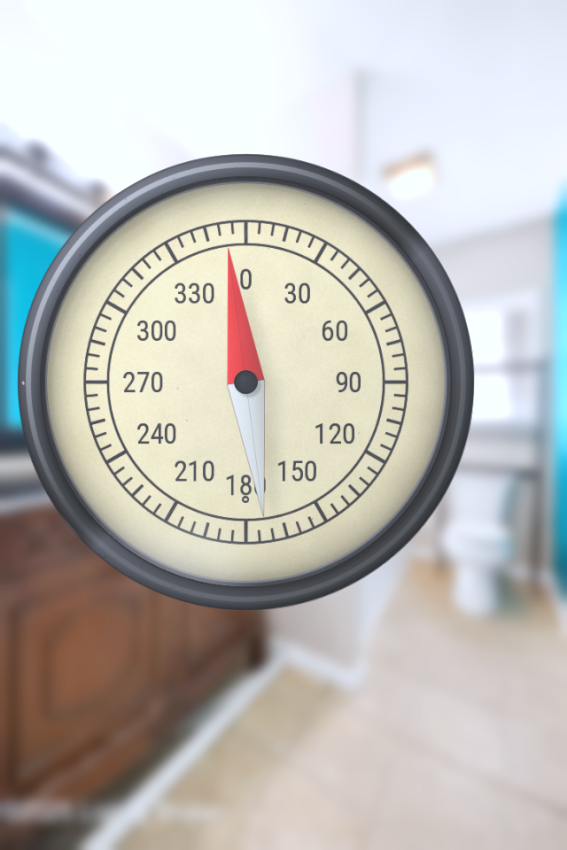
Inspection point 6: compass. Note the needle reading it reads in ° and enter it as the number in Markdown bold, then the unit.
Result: **352.5** °
